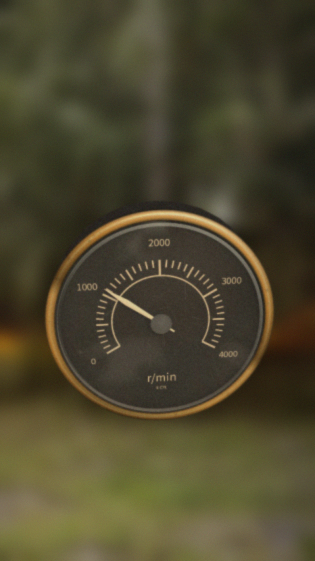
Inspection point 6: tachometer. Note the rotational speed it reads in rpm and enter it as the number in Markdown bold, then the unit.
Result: **1100** rpm
